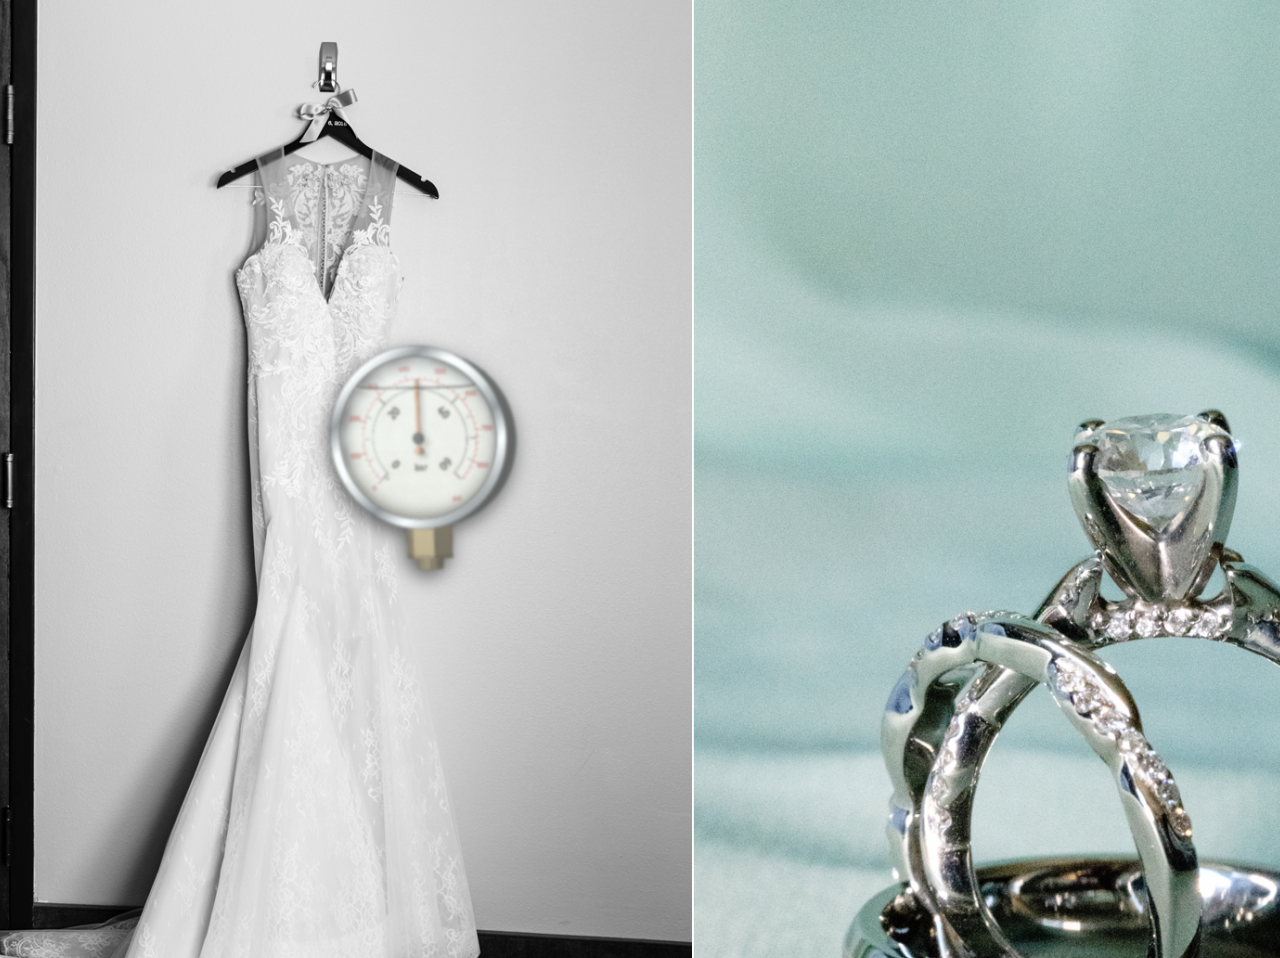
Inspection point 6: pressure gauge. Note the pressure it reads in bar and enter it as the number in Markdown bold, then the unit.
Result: **30** bar
